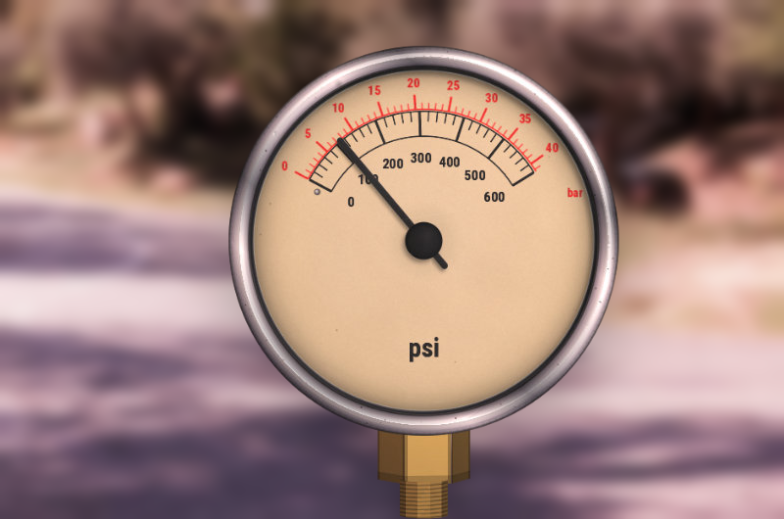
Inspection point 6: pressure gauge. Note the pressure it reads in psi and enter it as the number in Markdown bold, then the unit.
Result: **110** psi
